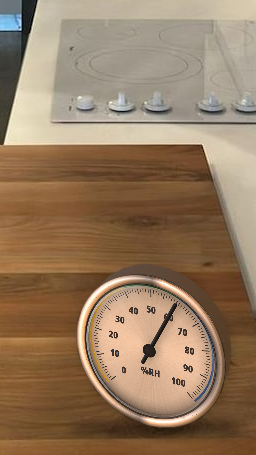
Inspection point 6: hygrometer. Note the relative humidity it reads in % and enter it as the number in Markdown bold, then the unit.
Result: **60** %
